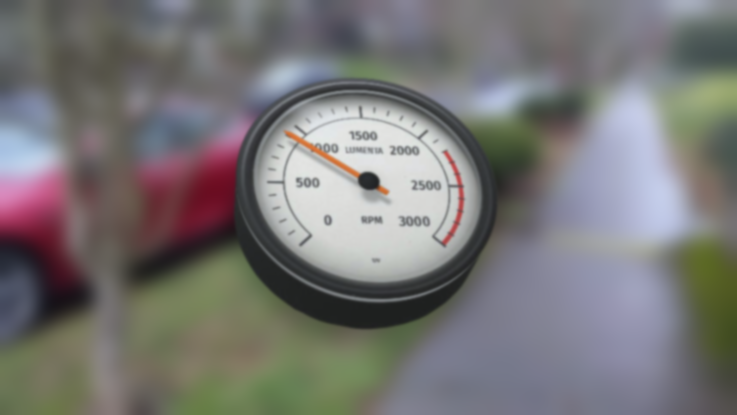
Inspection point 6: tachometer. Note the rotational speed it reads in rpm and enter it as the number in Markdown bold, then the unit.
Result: **900** rpm
